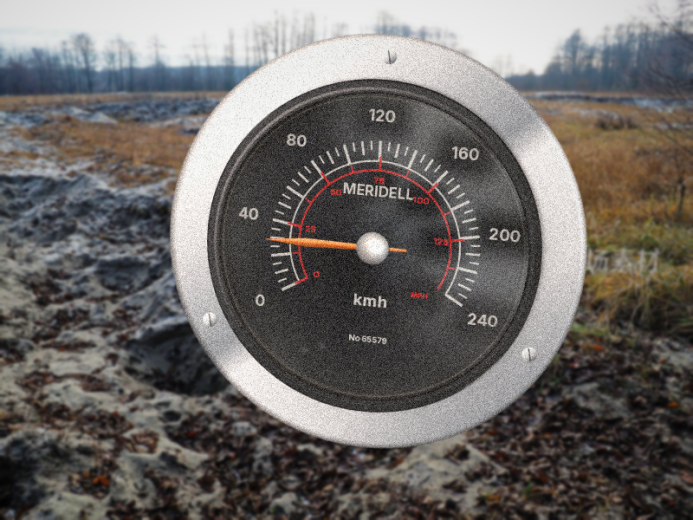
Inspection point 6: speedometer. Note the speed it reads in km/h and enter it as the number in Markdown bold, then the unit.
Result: **30** km/h
